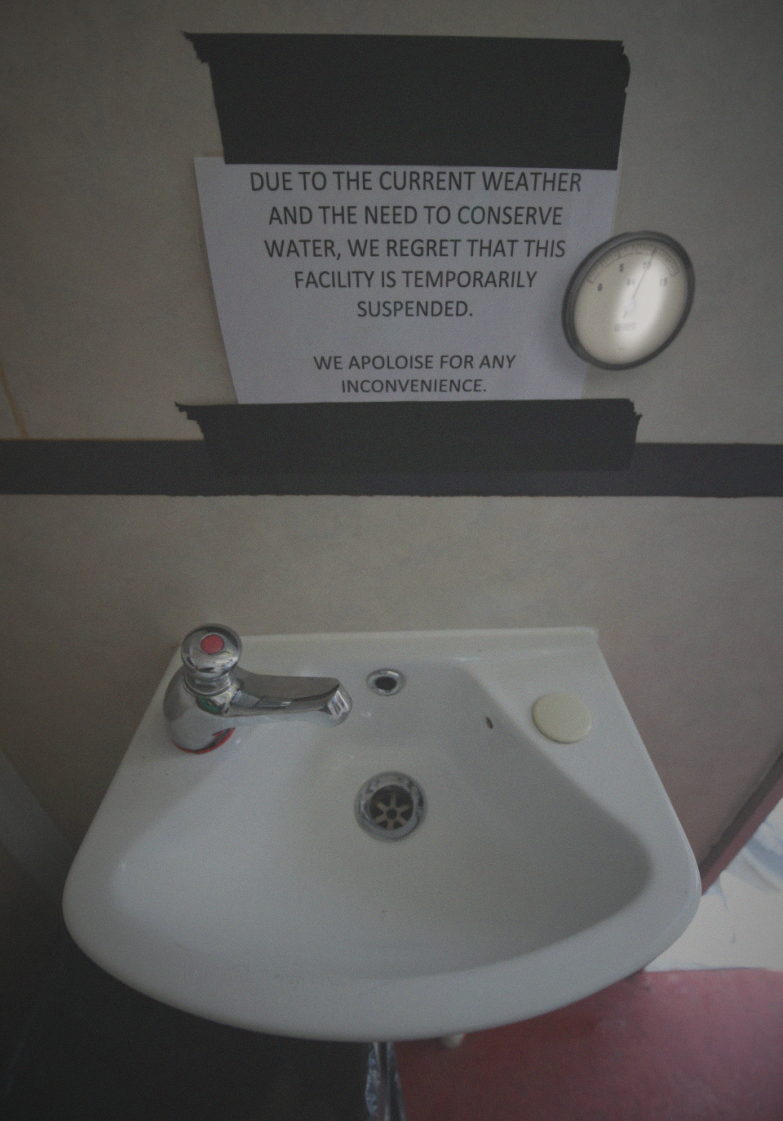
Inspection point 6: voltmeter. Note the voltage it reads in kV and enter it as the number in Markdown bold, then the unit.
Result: **10** kV
